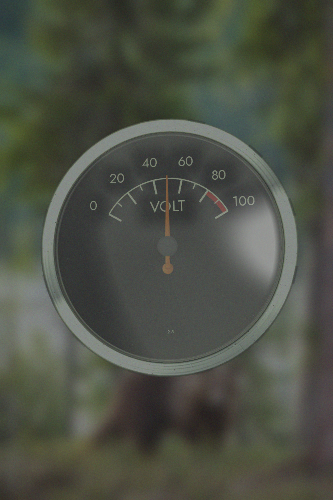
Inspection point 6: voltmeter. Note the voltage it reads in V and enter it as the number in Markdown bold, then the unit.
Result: **50** V
